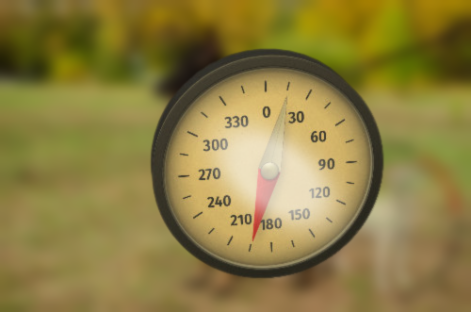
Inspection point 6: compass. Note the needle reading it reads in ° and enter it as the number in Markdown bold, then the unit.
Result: **195** °
